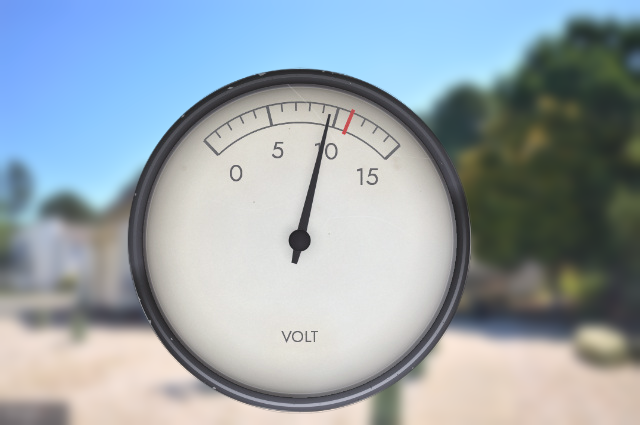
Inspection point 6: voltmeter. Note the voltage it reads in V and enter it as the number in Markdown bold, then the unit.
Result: **9.5** V
